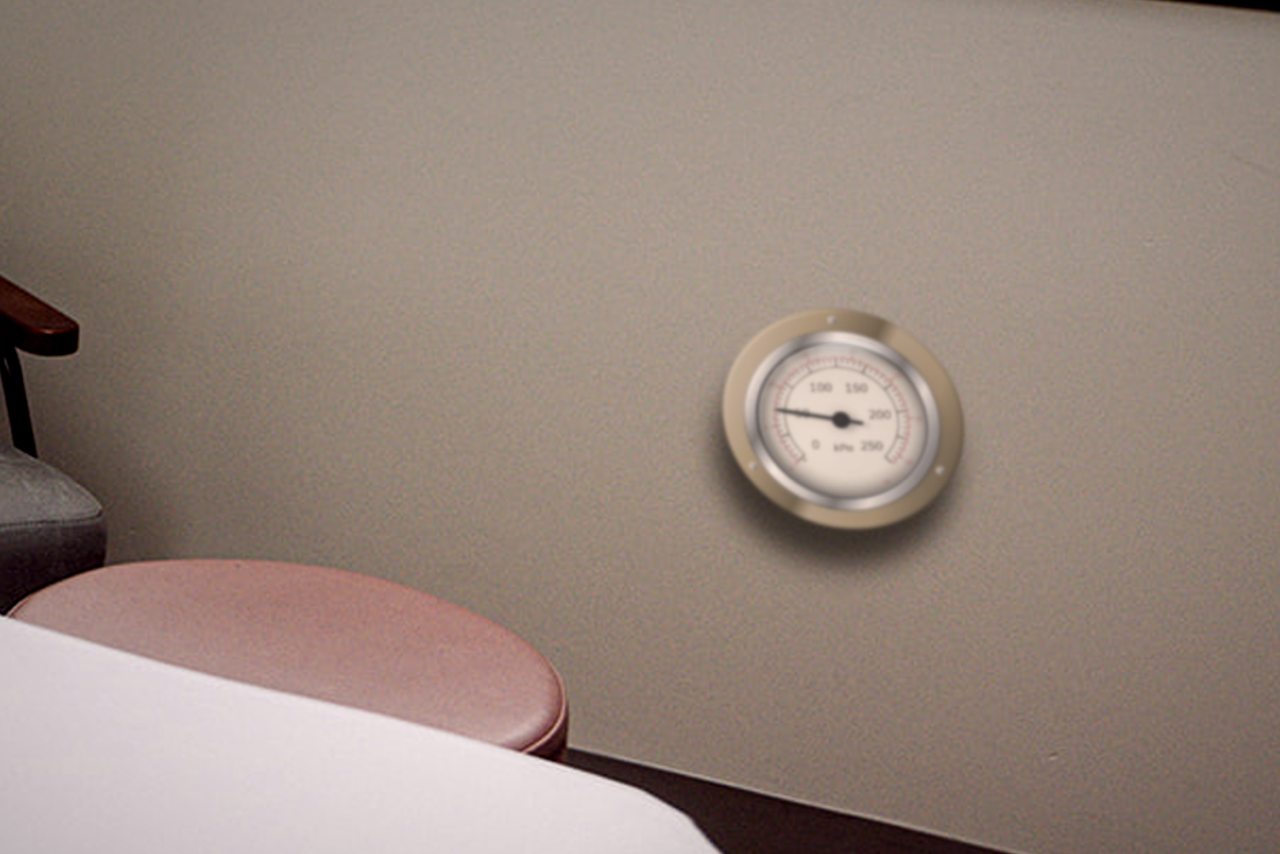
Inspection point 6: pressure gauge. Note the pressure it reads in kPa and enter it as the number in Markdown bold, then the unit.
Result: **50** kPa
